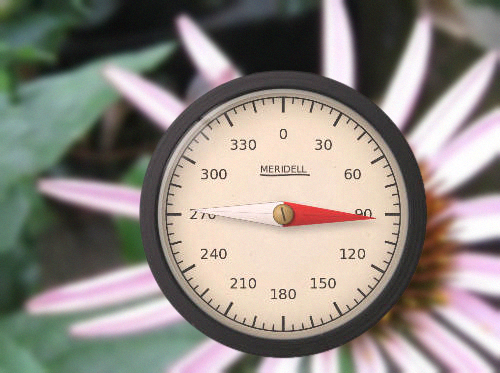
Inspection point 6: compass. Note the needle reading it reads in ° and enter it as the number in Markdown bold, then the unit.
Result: **92.5** °
